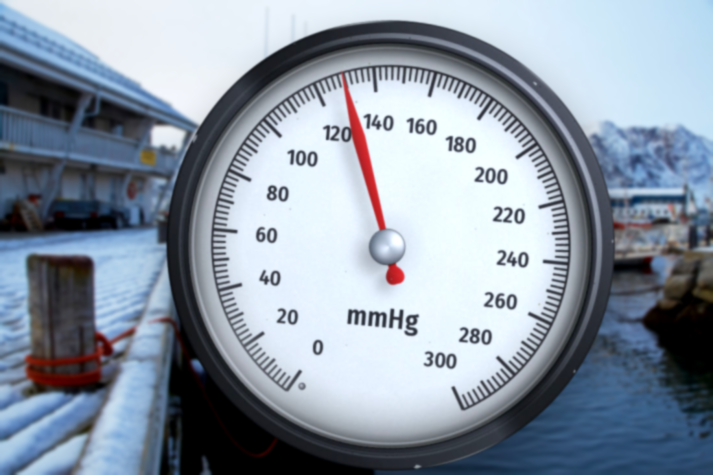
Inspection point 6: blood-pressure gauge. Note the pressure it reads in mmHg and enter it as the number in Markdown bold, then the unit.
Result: **130** mmHg
